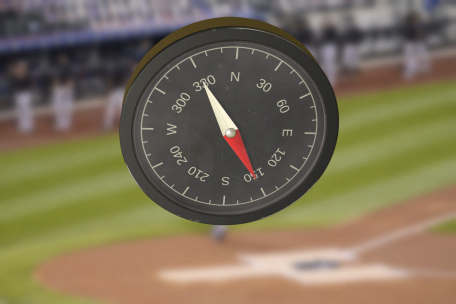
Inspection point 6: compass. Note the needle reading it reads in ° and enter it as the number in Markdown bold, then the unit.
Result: **150** °
